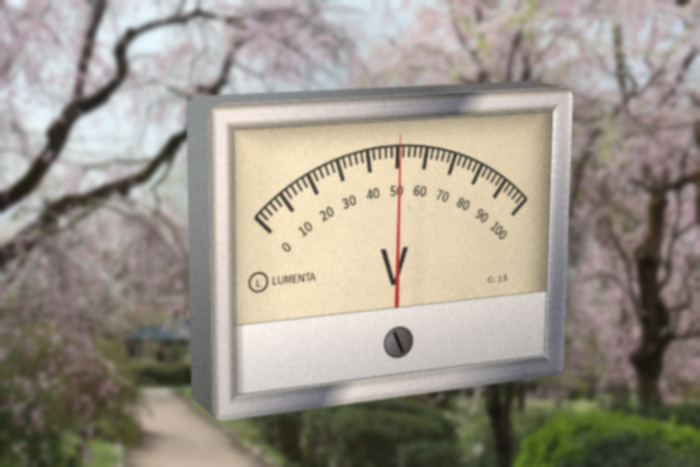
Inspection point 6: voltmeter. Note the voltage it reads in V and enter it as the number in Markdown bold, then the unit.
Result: **50** V
